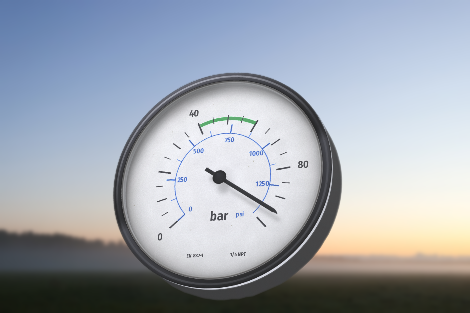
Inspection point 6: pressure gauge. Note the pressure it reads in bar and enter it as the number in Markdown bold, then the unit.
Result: **95** bar
